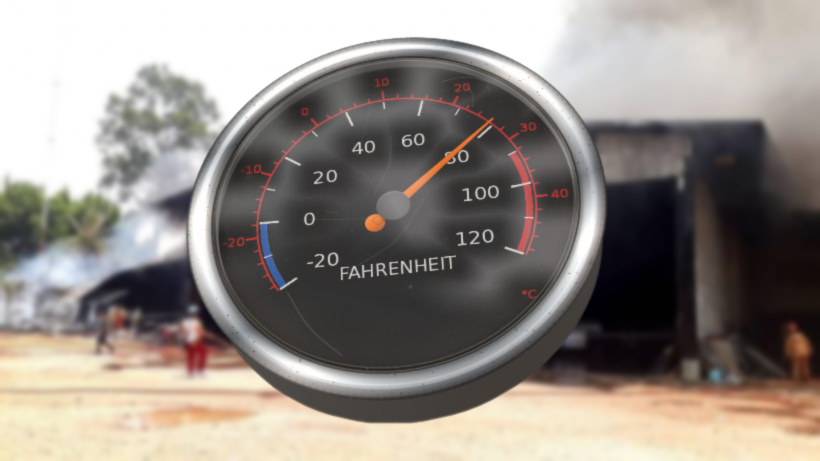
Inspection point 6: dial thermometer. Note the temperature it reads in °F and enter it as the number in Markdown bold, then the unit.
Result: **80** °F
